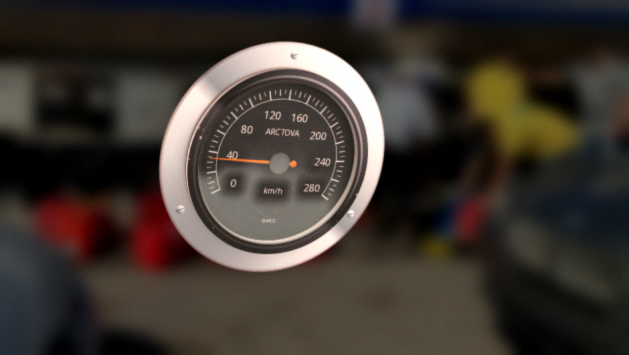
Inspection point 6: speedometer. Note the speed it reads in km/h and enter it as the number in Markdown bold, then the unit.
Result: **35** km/h
